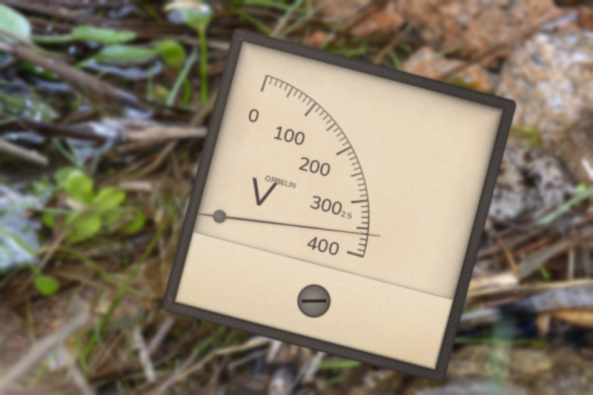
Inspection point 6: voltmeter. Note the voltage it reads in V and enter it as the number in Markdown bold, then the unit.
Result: **360** V
